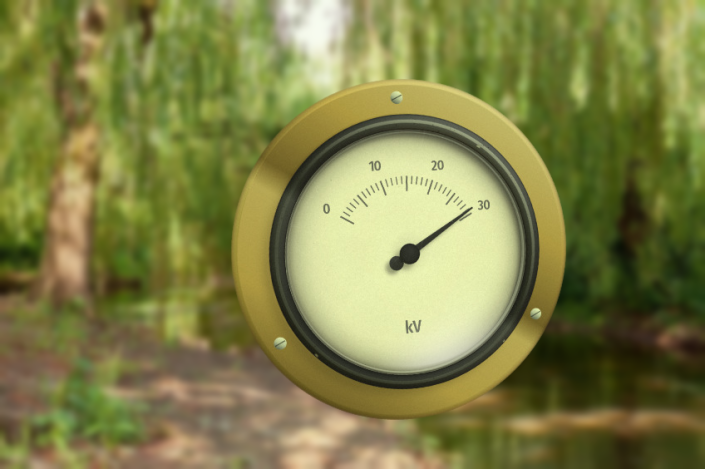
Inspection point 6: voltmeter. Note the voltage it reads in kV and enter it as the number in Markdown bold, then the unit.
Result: **29** kV
